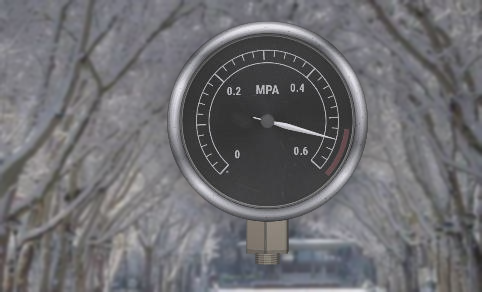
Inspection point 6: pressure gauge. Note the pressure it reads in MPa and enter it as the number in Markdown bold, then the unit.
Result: **0.54** MPa
